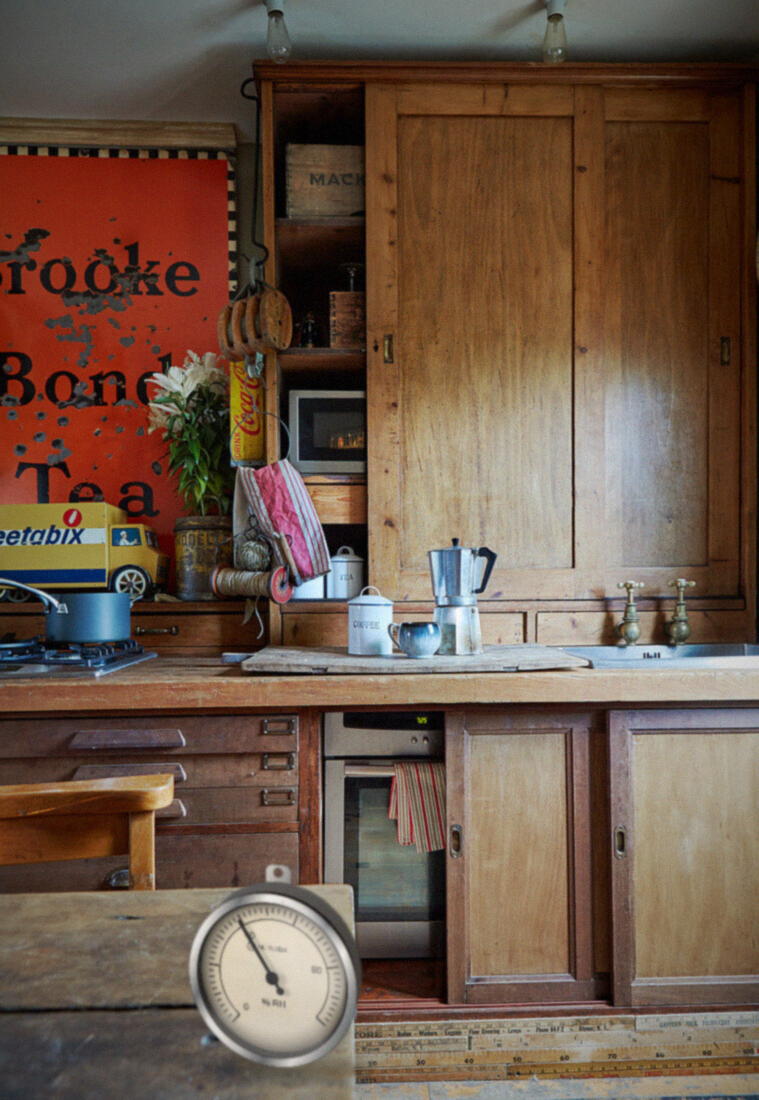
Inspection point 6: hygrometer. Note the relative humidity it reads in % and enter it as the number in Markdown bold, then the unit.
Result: **40** %
